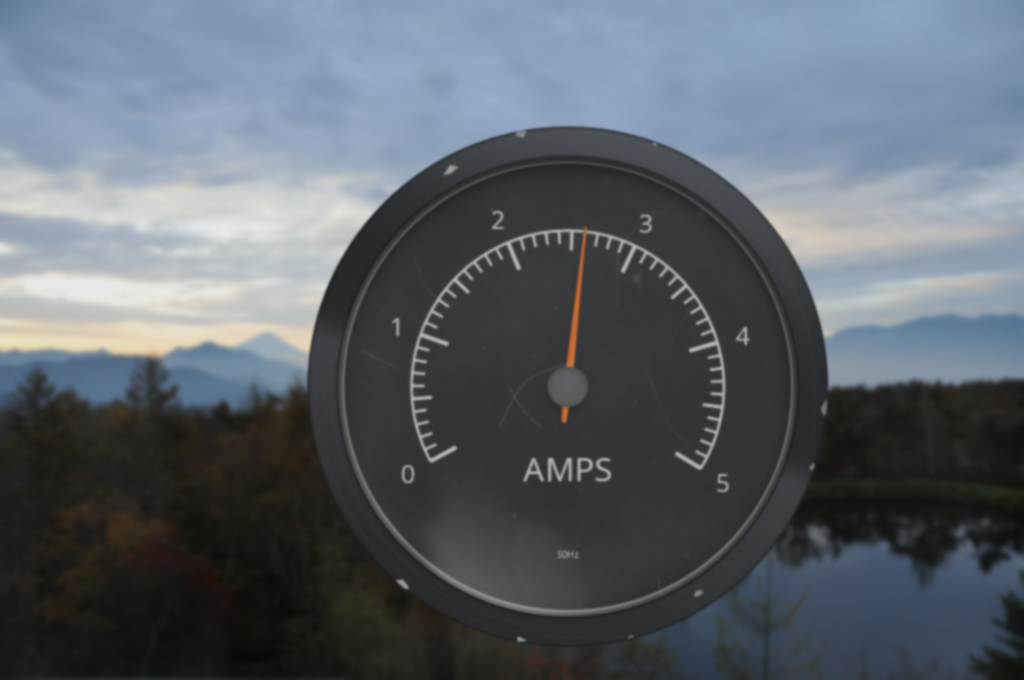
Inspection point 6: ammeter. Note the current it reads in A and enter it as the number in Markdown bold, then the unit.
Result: **2.6** A
